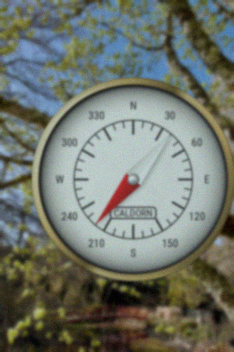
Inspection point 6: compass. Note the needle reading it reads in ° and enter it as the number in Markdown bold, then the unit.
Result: **220** °
